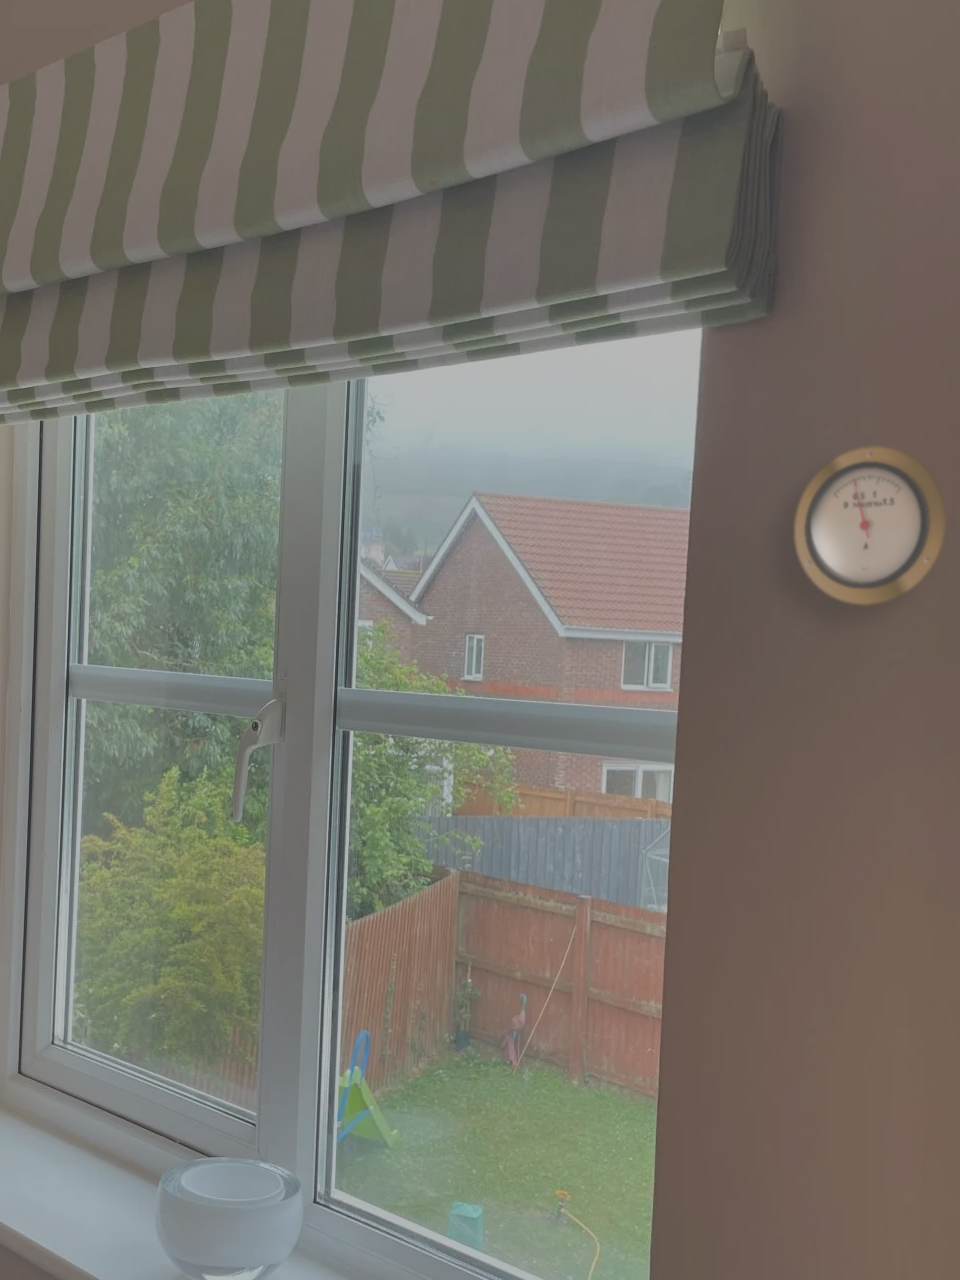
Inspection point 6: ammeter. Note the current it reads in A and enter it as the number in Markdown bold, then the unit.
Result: **0.5** A
